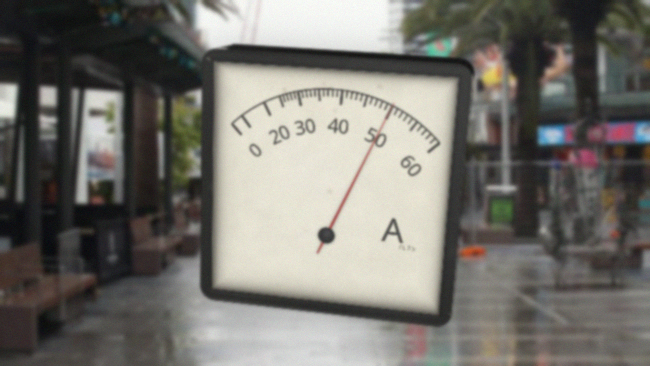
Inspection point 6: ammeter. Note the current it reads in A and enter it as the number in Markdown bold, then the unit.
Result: **50** A
